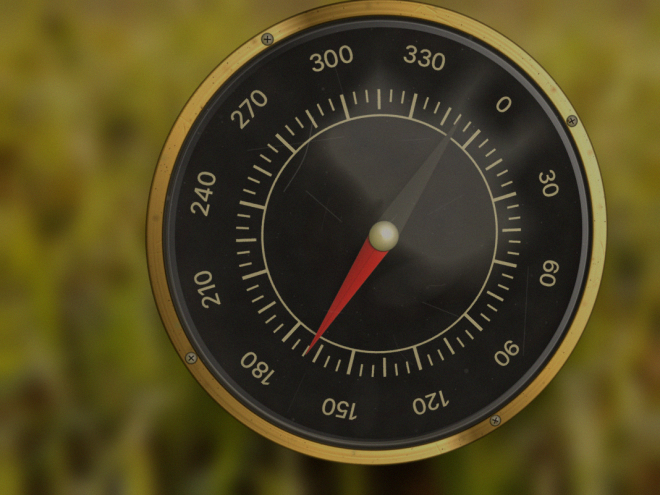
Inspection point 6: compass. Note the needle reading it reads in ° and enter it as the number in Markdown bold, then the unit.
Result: **170** °
